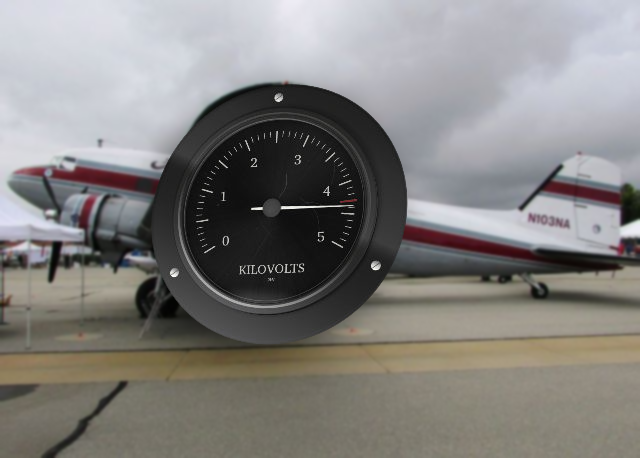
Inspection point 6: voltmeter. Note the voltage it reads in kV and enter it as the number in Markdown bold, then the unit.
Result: **4.4** kV
